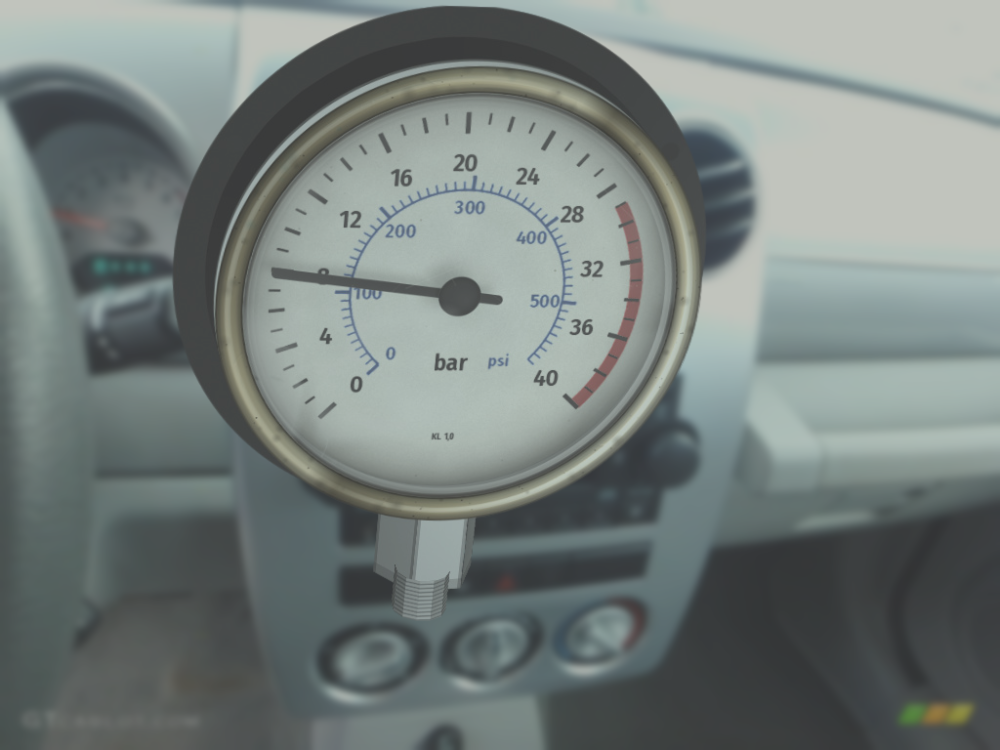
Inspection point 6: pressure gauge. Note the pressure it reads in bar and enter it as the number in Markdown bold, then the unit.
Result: **8** bar
